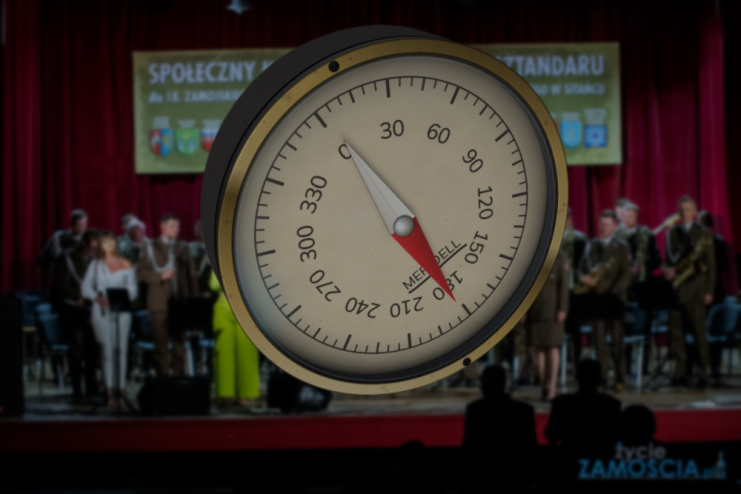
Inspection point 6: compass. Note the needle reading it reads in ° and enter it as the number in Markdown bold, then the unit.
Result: **182.5** °
